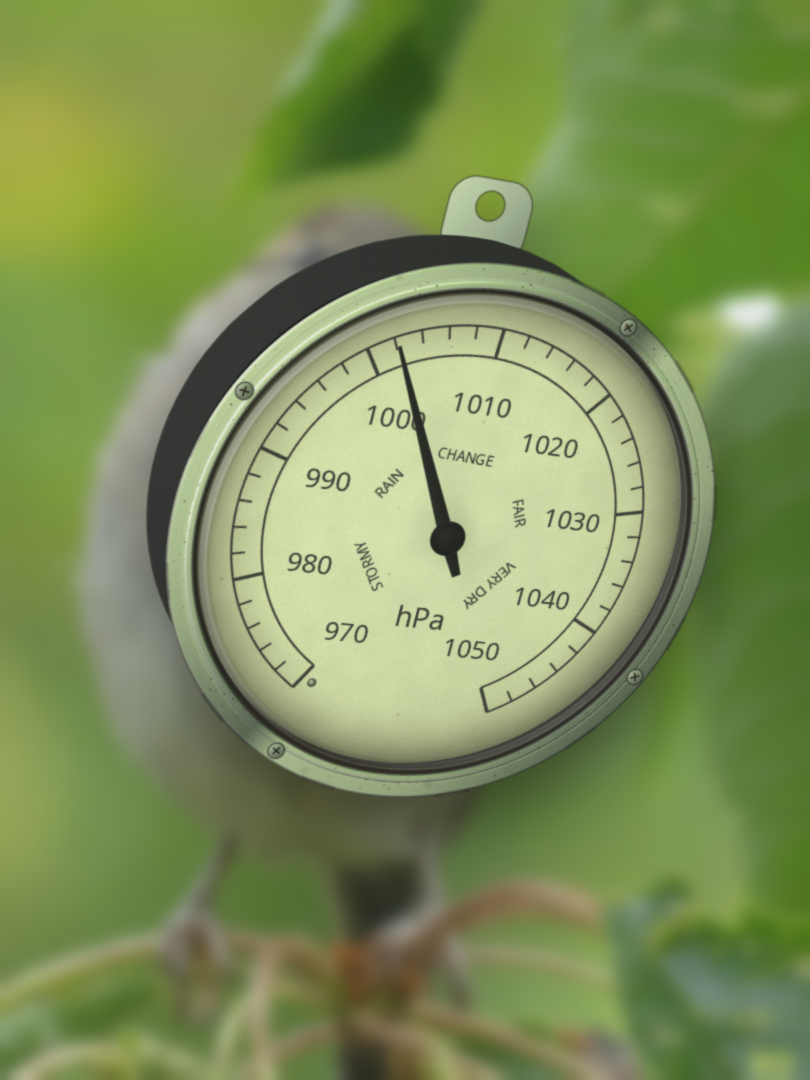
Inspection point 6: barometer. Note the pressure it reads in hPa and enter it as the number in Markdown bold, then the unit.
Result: **1002** hPa
